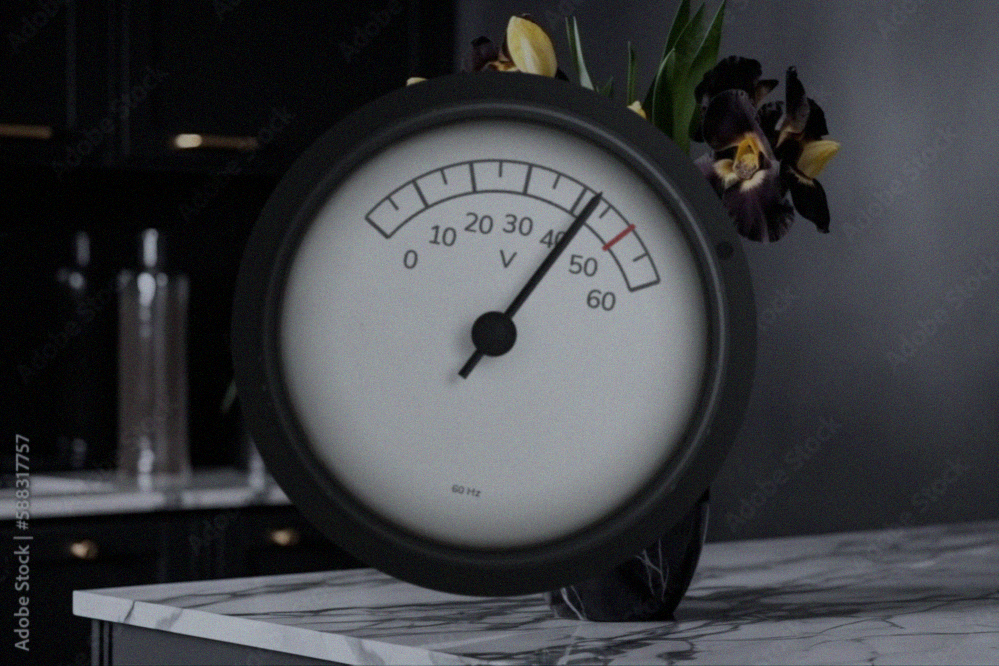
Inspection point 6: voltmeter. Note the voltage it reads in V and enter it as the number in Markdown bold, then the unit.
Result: **42.5** V
